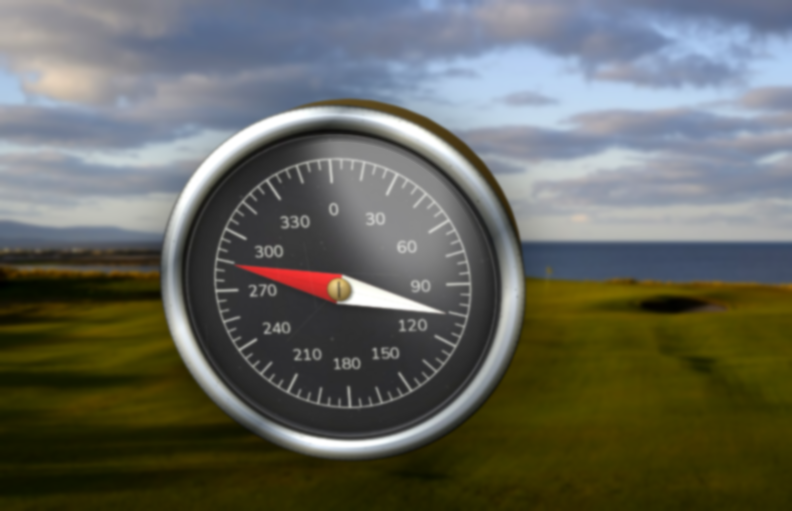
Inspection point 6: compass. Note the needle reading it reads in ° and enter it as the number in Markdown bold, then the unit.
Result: **285** °
